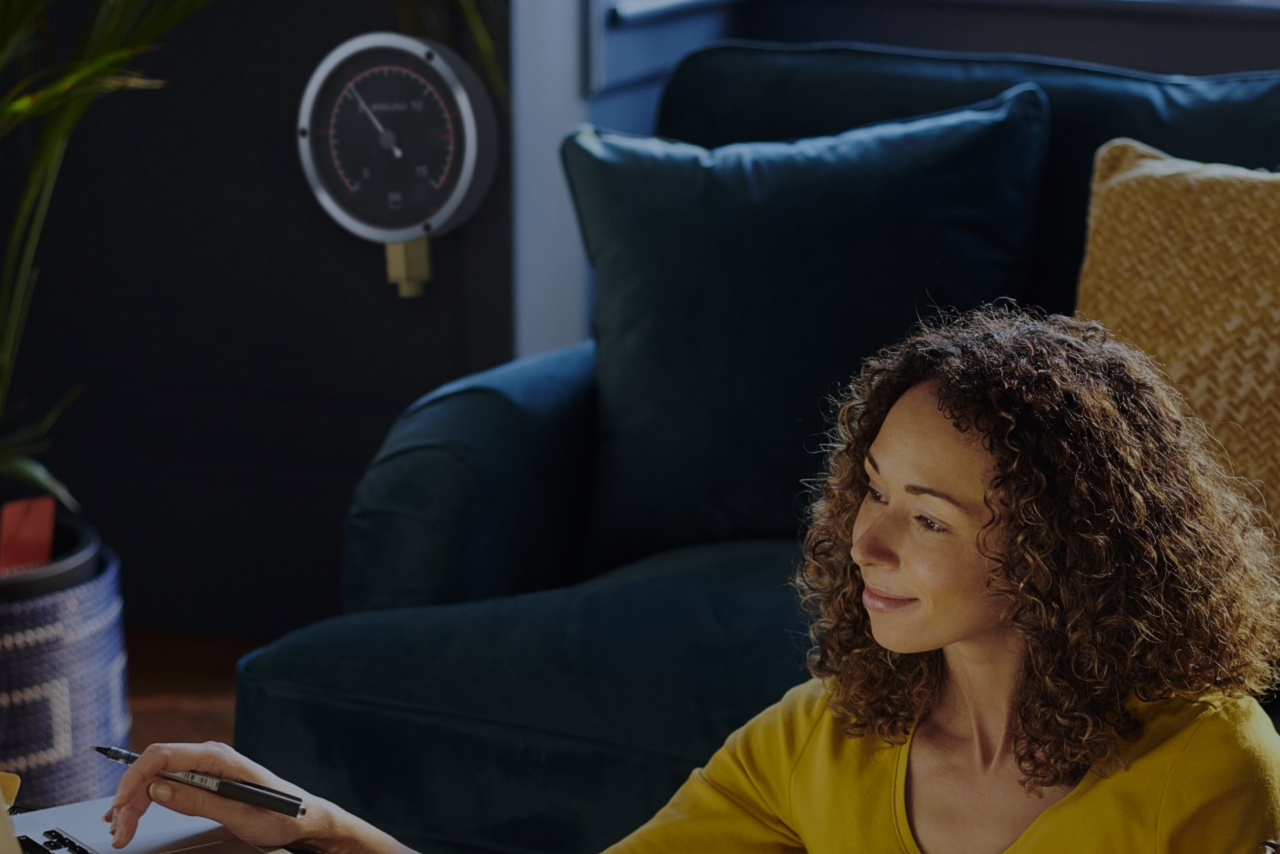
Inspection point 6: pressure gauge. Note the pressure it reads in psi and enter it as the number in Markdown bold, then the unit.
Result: **5.5** psi
